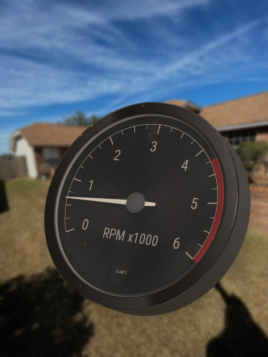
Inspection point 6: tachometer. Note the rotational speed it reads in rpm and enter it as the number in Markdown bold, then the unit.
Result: **625** rpm
